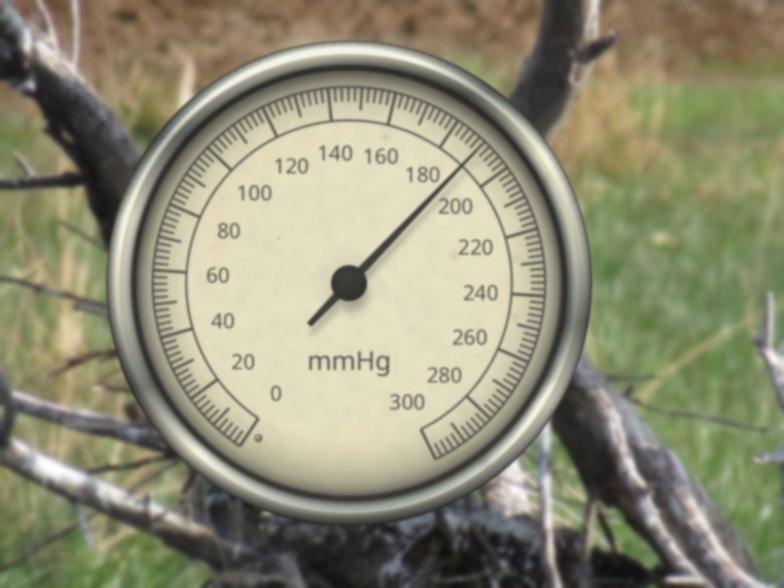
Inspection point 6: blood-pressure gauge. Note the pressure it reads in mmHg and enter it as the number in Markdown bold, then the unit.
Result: **190** mmHg
